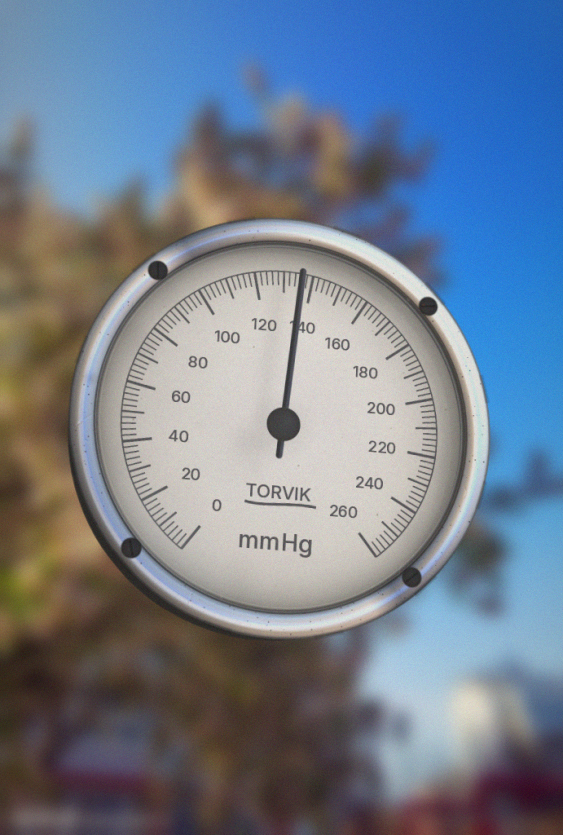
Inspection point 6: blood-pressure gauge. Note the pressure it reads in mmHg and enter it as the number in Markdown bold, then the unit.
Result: **136** mmHg
